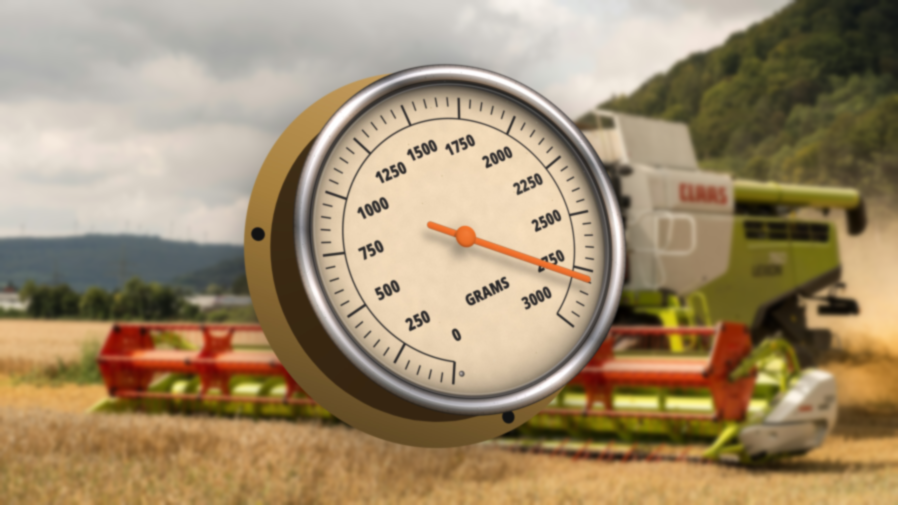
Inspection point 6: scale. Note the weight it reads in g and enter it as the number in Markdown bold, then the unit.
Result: **2800** g
